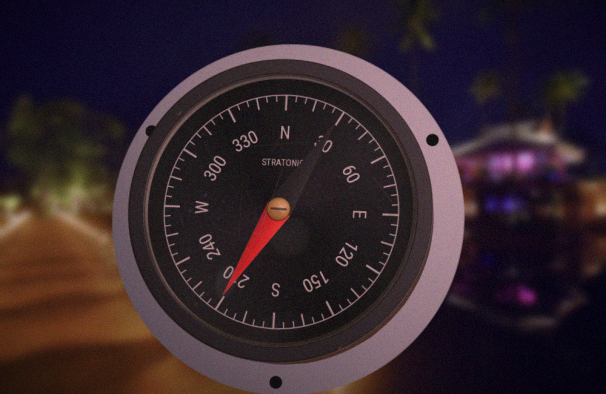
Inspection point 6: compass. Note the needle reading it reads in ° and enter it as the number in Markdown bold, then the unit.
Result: **210** °
